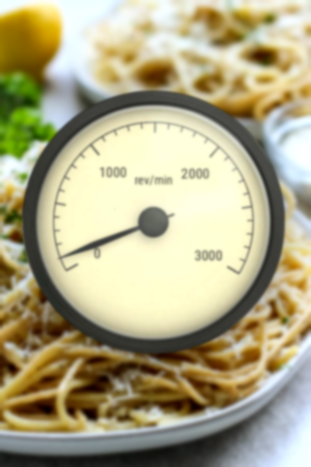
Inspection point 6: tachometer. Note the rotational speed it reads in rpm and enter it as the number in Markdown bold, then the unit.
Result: **100** rpm
